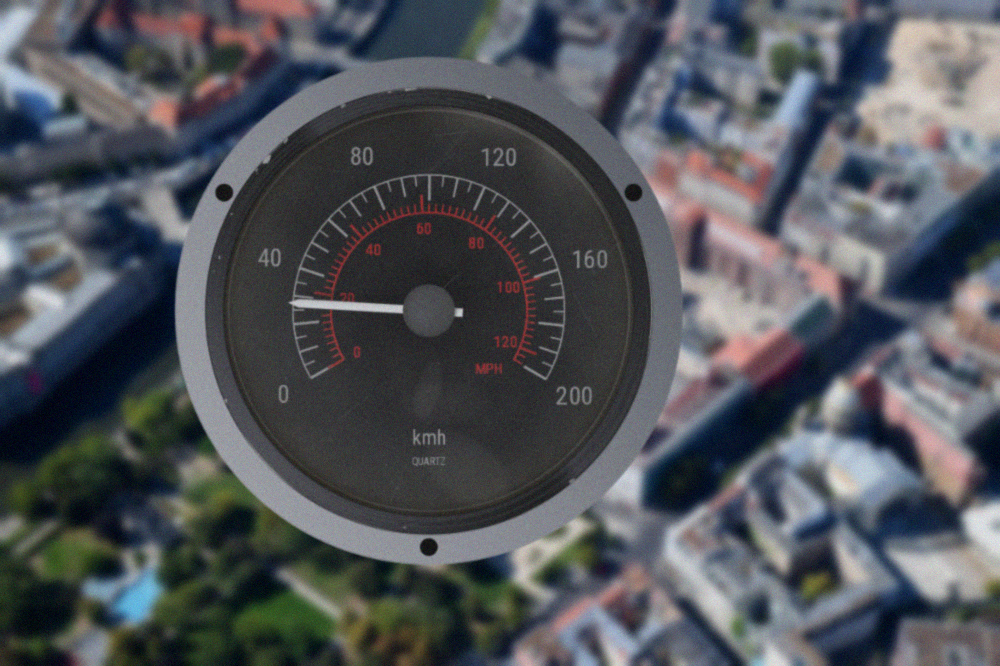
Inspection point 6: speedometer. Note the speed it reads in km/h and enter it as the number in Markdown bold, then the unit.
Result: **27.5** km/h
